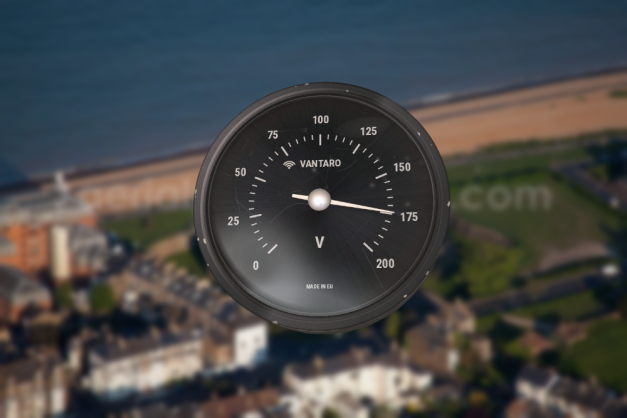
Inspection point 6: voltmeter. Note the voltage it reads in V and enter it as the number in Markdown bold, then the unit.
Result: **175** V
